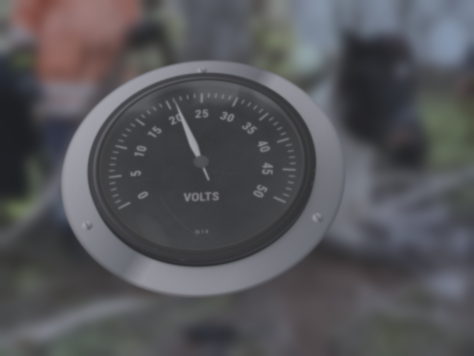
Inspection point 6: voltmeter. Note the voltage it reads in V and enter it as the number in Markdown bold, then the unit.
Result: **21** V
